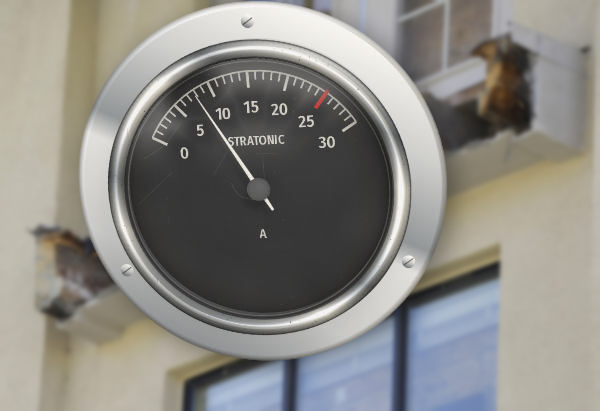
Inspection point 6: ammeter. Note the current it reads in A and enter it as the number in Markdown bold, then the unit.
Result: **8** A
